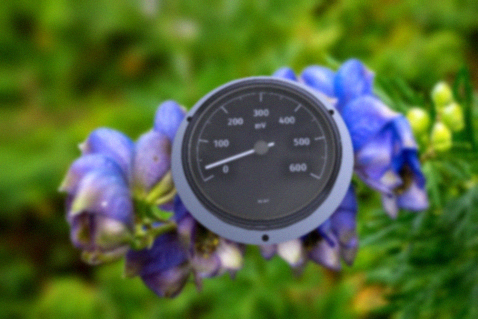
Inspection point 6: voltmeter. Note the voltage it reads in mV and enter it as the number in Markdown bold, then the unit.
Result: **25** mV
